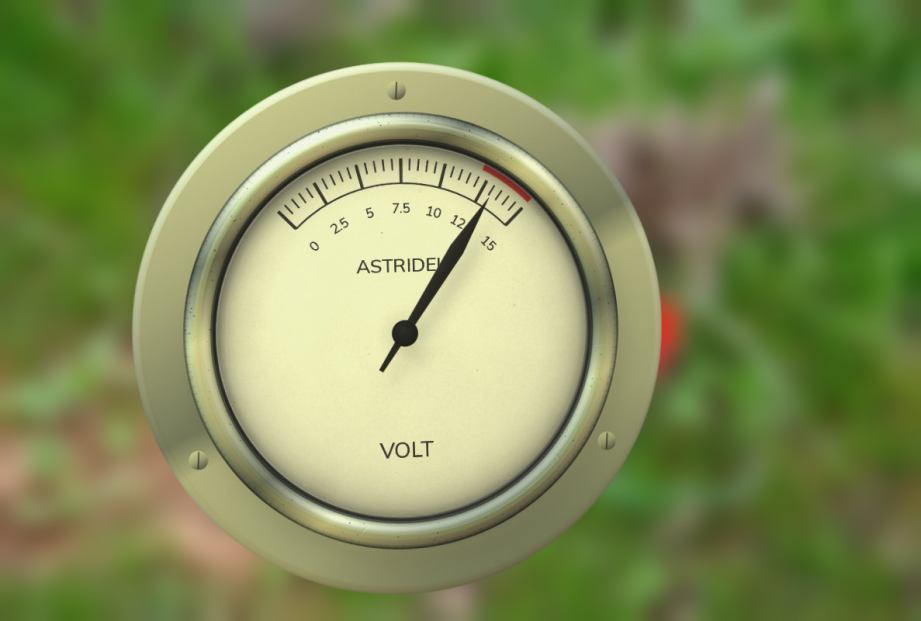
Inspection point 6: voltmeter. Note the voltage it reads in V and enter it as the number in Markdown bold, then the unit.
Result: **13** V
